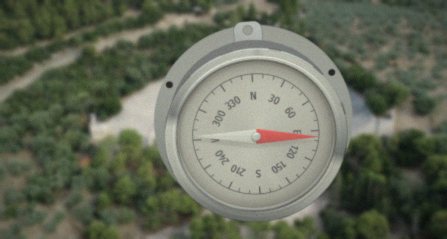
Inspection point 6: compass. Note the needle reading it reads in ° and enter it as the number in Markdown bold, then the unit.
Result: **95** °
